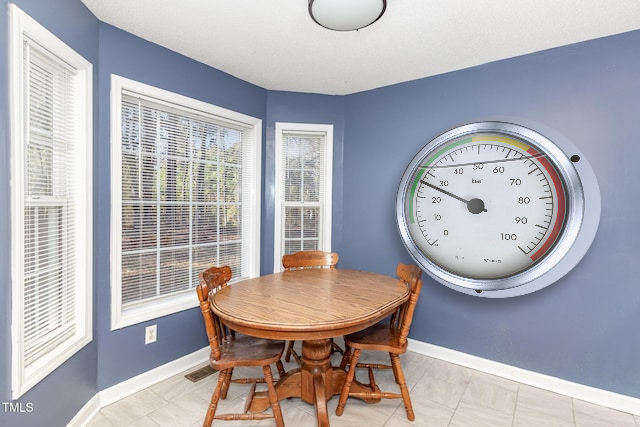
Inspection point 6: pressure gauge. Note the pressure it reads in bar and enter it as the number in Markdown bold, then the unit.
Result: **26** bar
